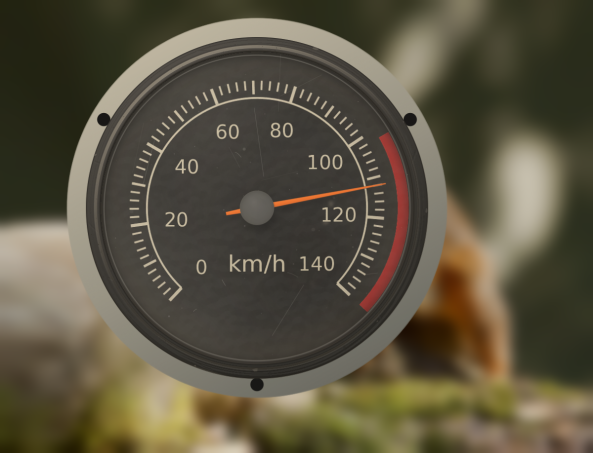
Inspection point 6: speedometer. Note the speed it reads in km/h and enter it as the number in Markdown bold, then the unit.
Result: **112** km/h
